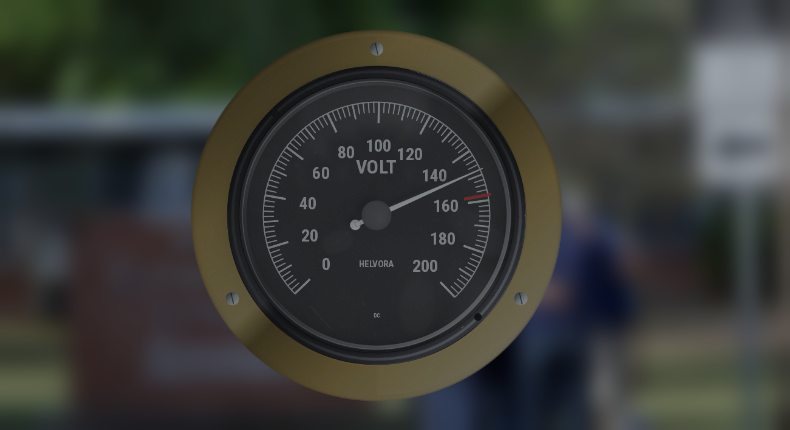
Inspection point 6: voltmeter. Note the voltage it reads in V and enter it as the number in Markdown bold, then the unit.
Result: **148** V
